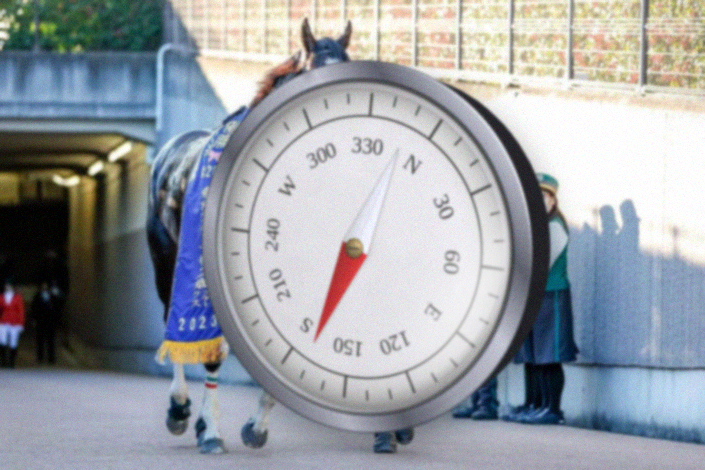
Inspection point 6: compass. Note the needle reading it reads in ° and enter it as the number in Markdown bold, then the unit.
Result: **170** °
